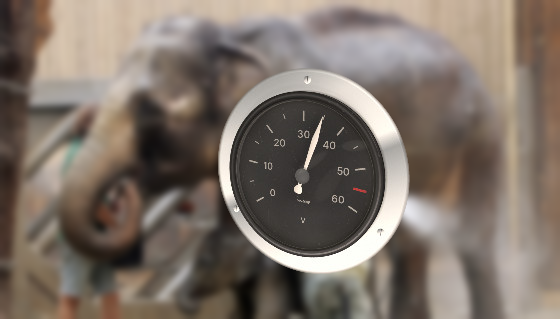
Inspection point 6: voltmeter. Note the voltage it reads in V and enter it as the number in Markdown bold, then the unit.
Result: **35** V
